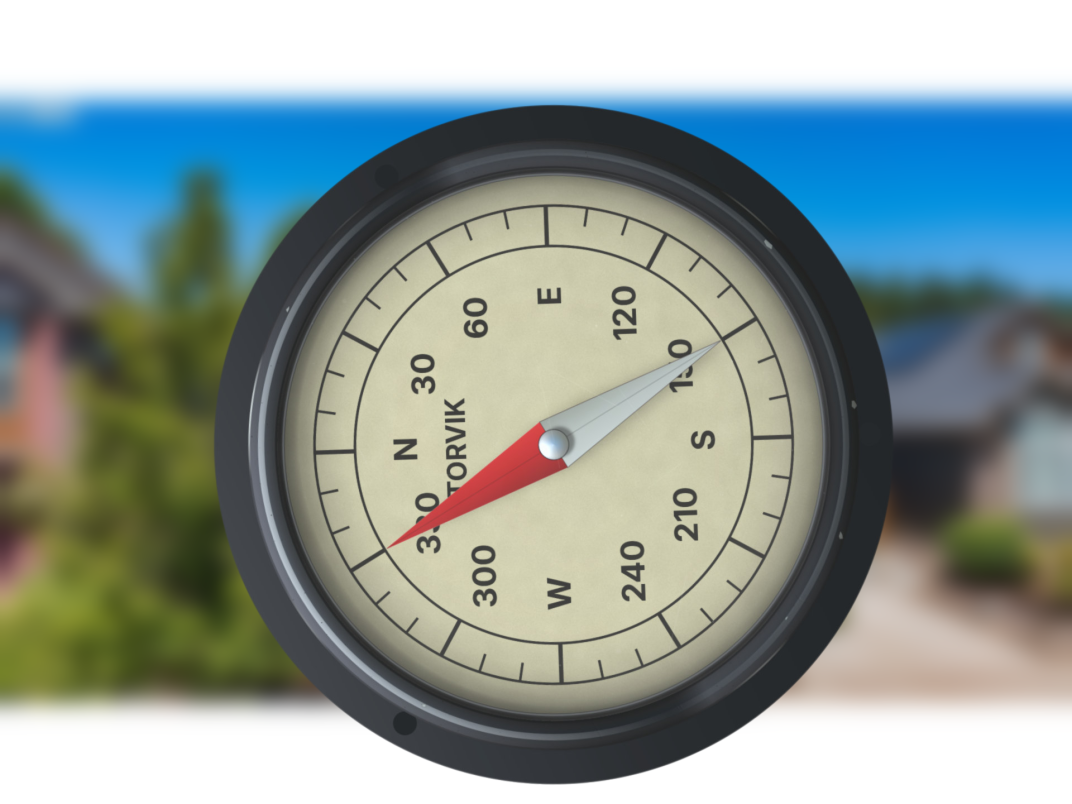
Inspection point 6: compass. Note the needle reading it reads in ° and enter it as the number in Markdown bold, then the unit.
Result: **330** °
